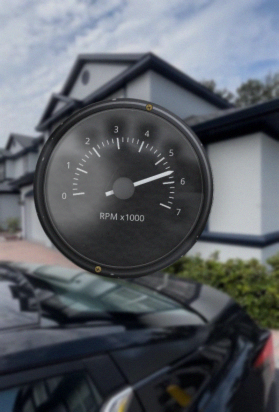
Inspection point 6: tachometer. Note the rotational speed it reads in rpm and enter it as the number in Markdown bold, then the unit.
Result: **5600** rpm
